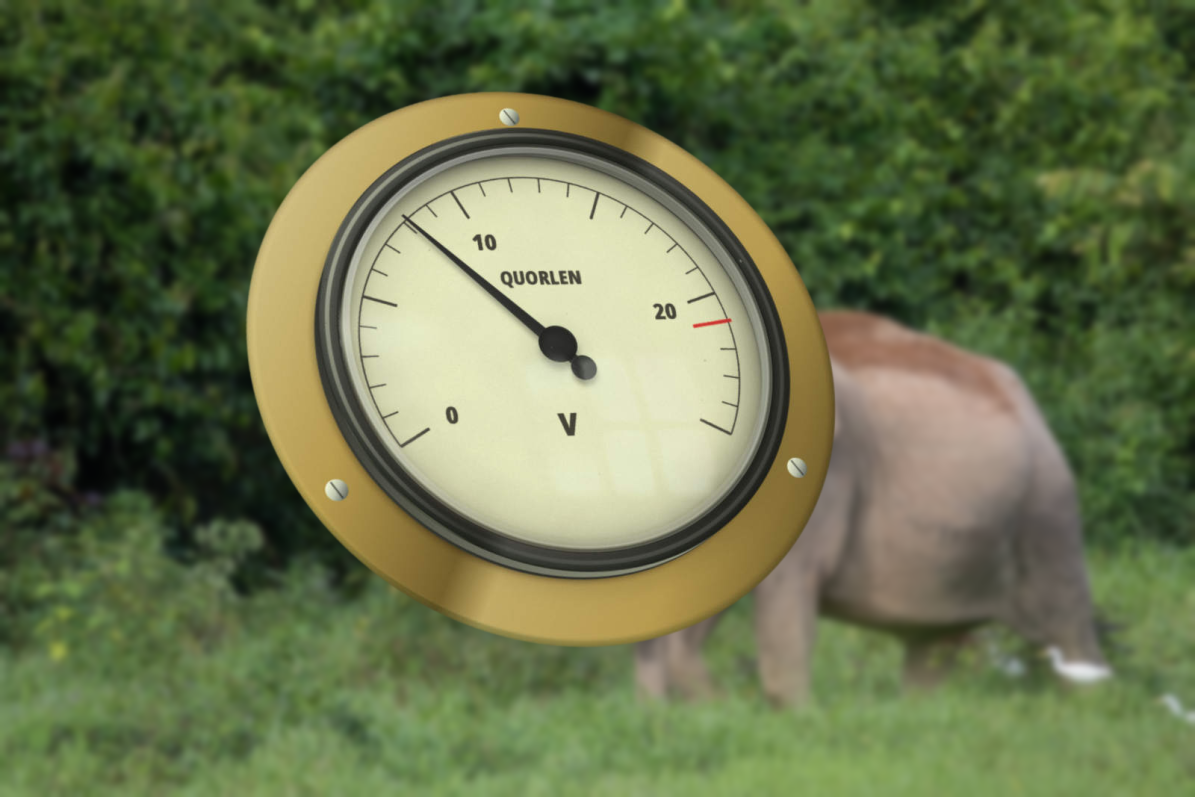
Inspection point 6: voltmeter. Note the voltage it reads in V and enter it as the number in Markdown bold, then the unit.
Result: **8** V
